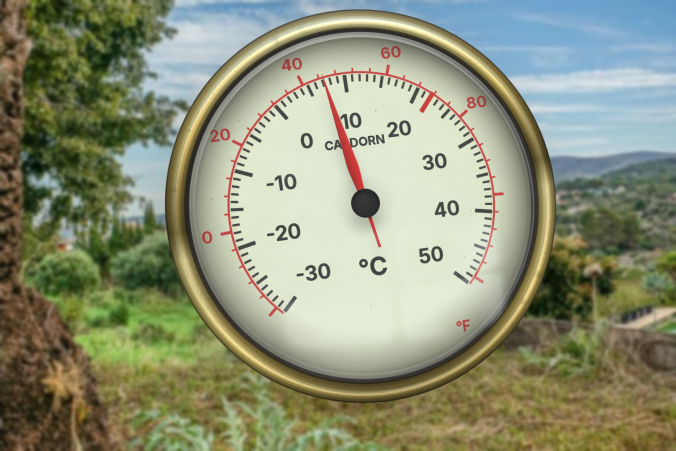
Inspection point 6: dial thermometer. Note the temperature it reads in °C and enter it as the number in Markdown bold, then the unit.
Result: **7** °C
